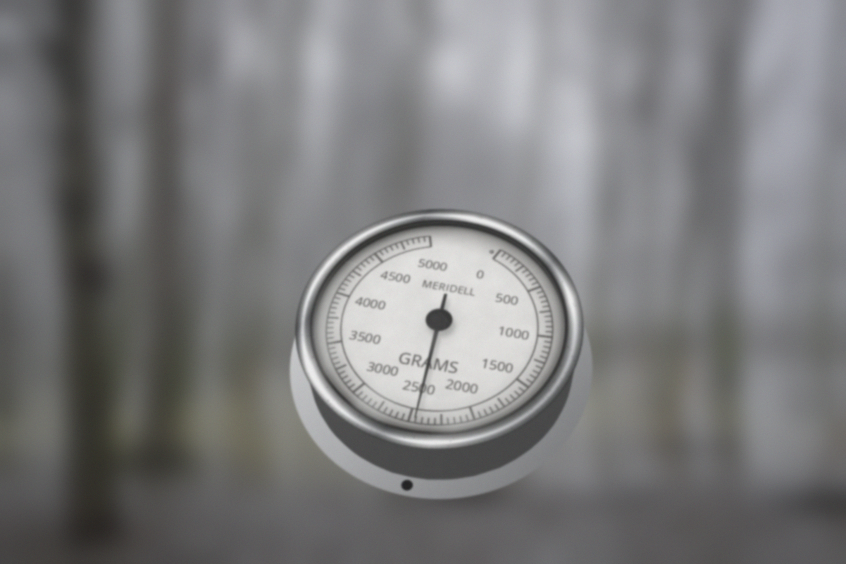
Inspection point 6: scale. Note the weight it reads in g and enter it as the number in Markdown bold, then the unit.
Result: **2450** g
